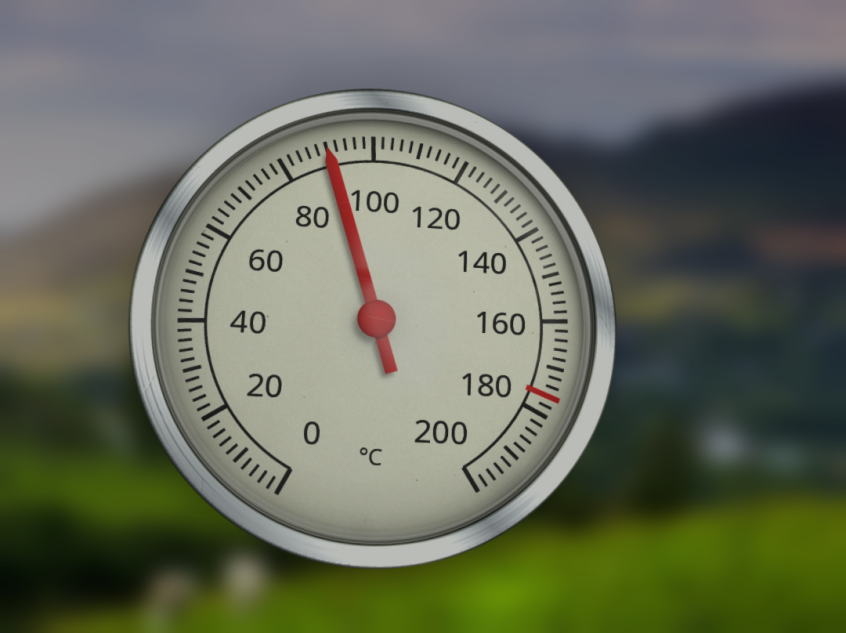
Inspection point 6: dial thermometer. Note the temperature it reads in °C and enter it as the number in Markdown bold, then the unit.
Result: **90** °C
